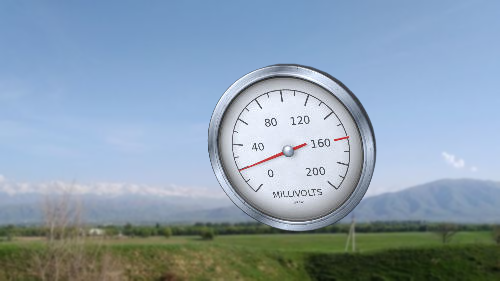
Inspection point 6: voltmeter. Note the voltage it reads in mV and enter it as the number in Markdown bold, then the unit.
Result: **20** mV
